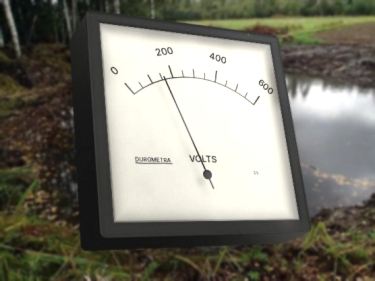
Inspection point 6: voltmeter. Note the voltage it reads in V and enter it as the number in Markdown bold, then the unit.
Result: **150** V
